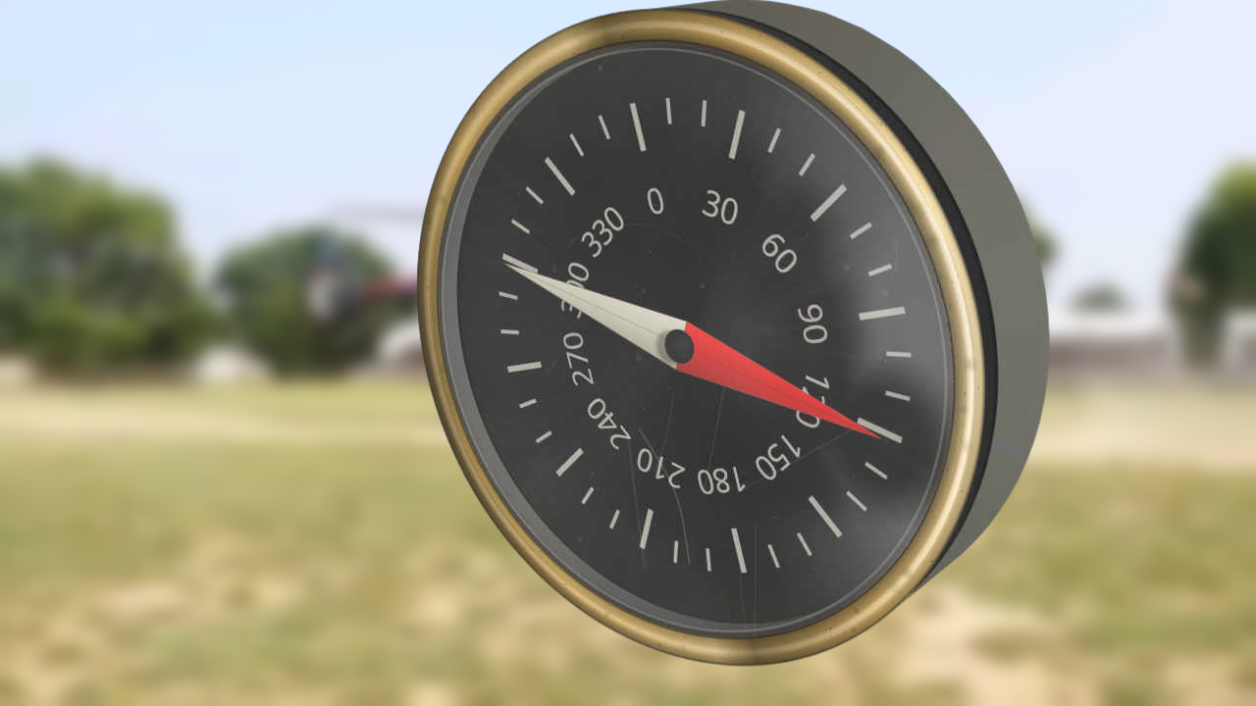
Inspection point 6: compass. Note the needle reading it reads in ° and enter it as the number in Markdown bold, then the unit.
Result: **120** °
